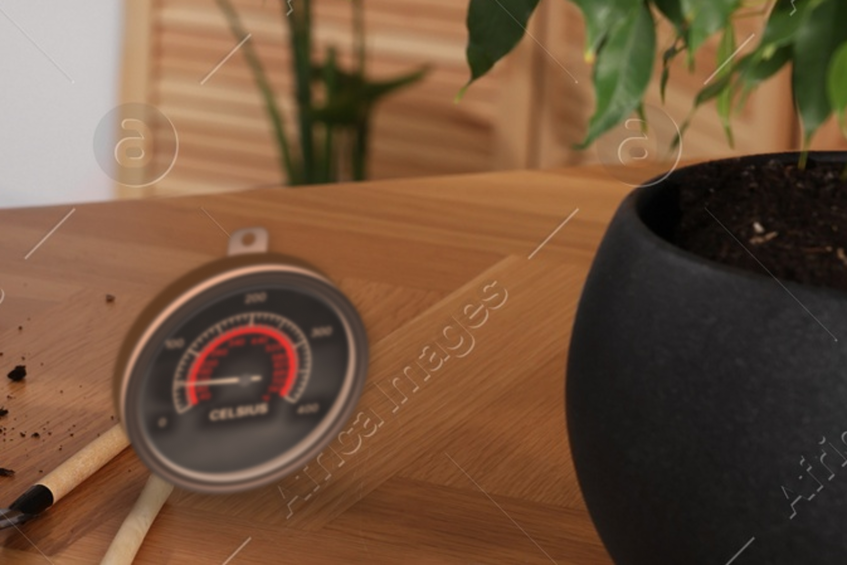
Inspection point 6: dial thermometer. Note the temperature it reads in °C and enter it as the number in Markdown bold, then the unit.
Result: **50** °C
